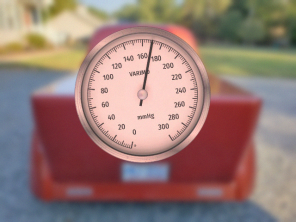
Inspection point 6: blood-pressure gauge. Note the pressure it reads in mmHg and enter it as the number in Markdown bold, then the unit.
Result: **170** mmHg
